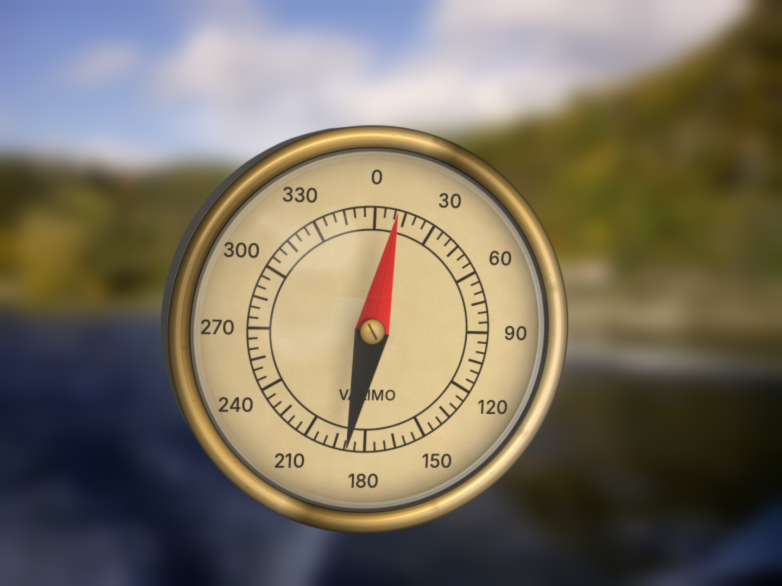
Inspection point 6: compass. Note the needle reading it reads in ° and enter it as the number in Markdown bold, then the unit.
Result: **10** °
